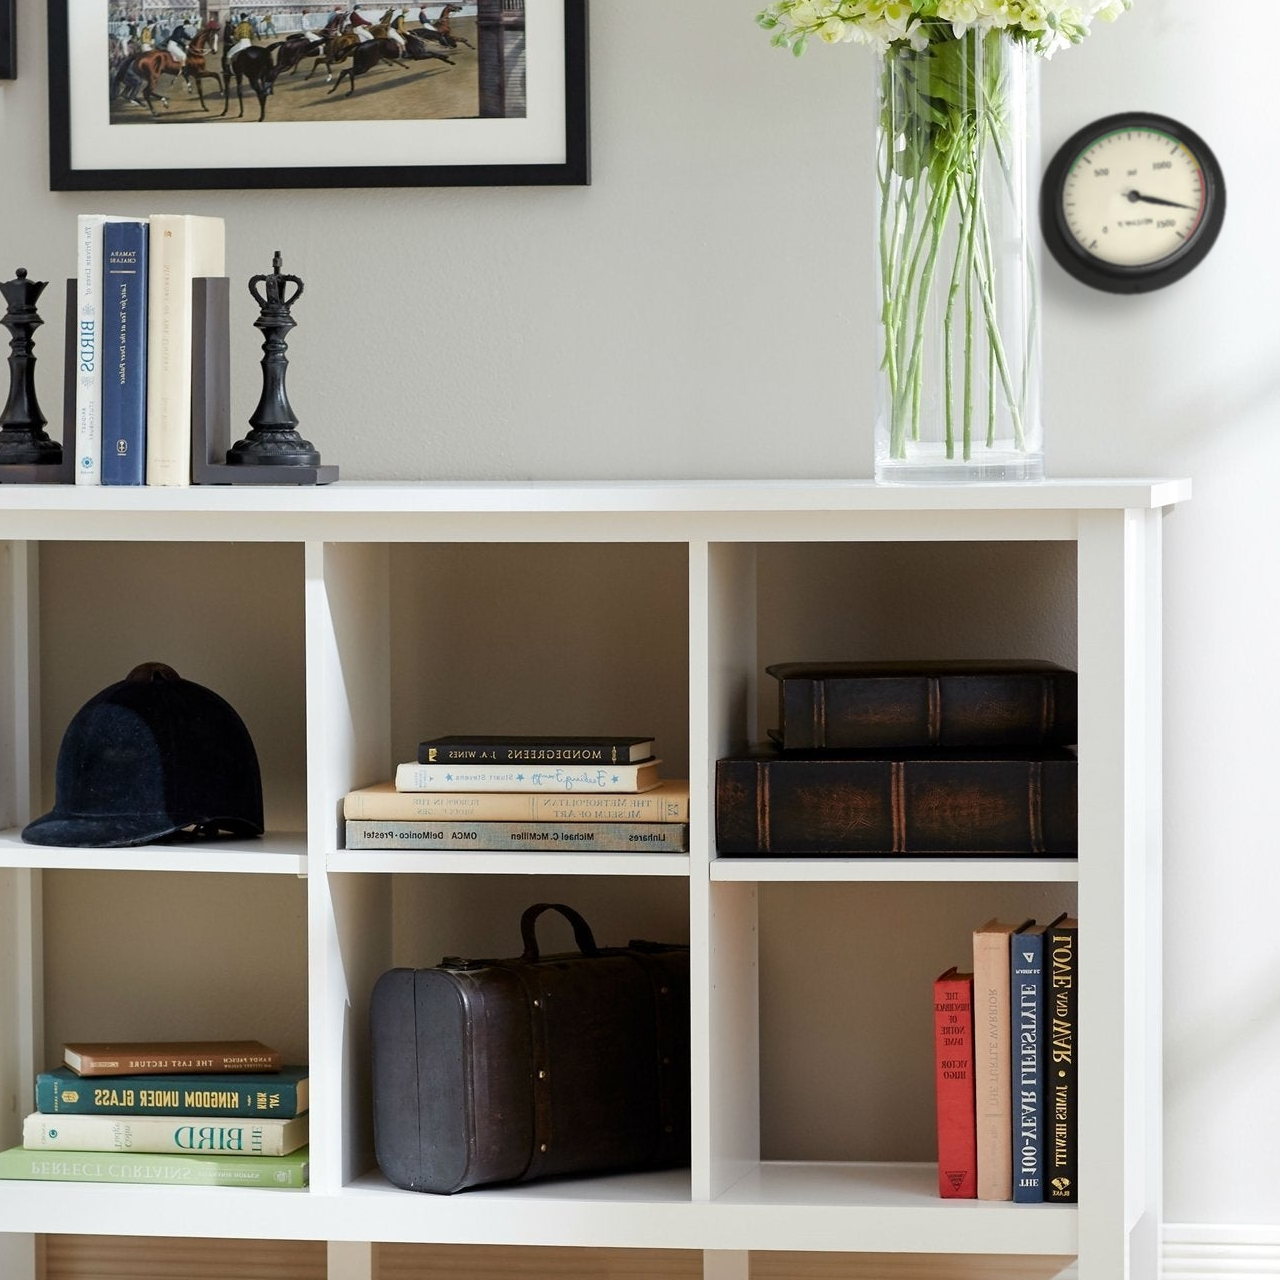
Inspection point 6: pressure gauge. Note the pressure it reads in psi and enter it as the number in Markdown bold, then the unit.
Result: **1350** psi
